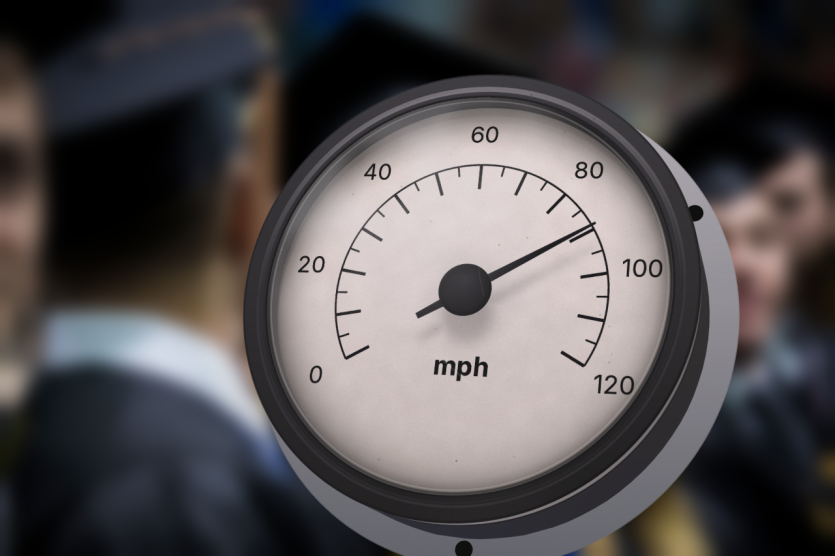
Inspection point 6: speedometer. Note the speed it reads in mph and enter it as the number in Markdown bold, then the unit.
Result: **90** mph
